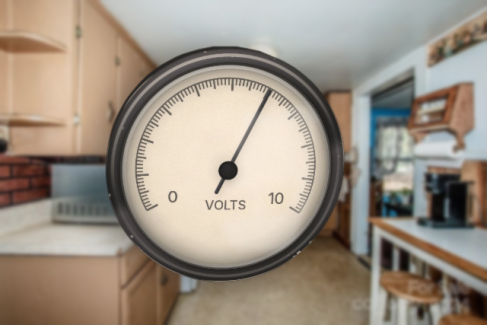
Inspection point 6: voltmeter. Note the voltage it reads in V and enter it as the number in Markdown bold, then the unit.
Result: **6** V
